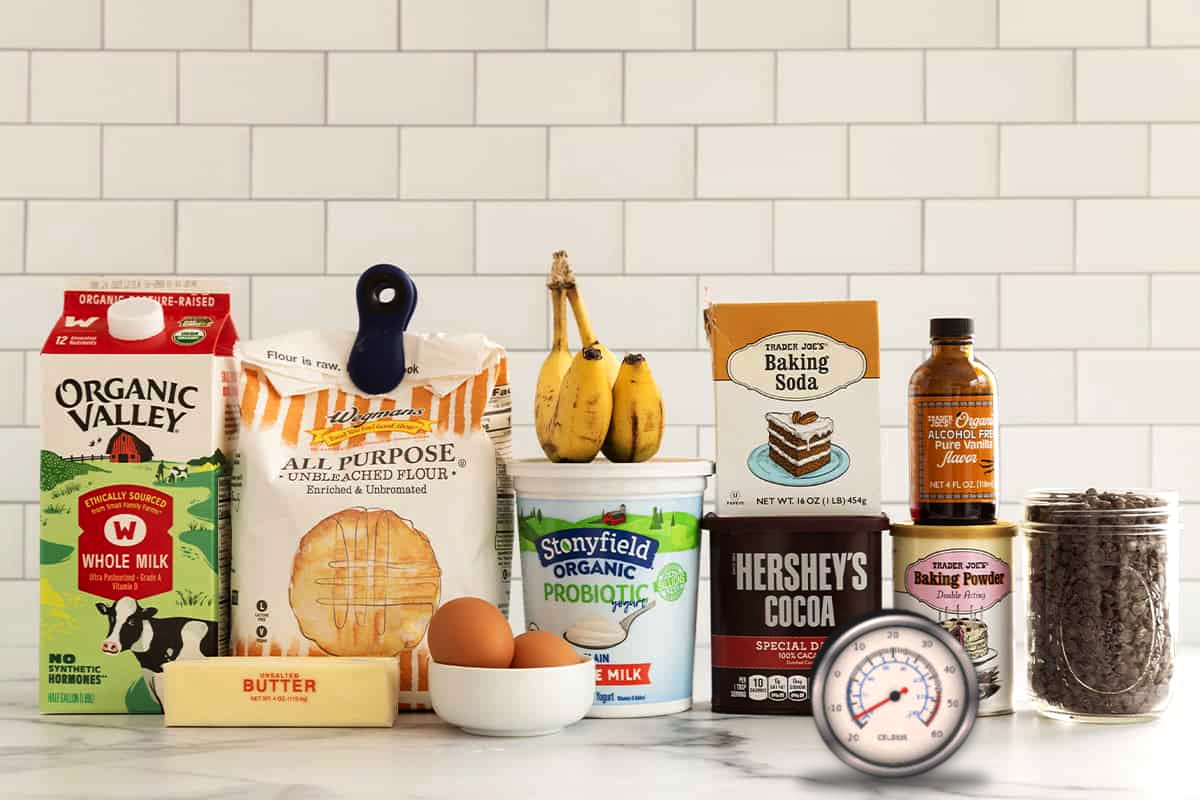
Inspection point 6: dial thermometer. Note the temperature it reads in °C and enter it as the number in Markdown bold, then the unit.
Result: **-15** °C
